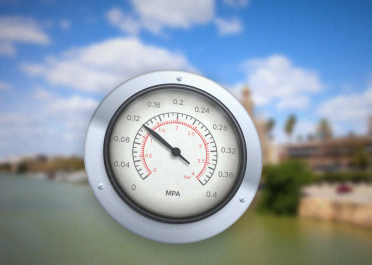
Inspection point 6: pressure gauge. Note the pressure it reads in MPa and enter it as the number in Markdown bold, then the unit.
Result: **0.12** MPa
